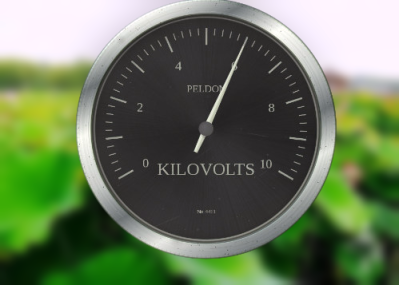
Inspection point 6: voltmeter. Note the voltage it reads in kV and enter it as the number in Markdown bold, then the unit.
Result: **6** kV
